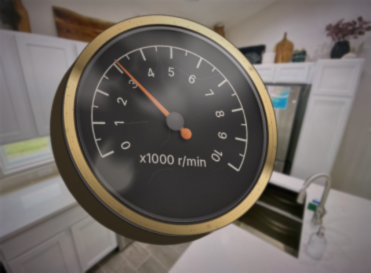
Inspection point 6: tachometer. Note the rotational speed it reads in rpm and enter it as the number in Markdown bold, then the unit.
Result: **3000** rpm
